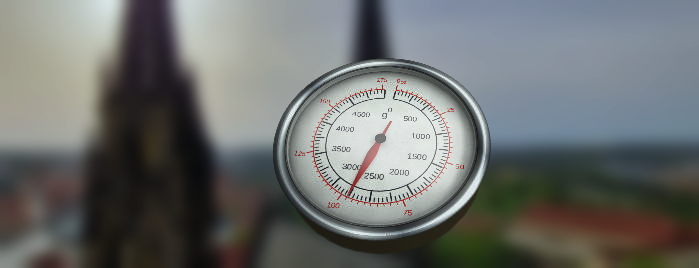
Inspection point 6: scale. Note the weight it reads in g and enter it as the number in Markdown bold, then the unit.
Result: **2750** g
